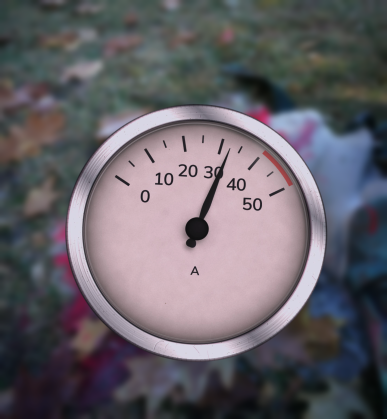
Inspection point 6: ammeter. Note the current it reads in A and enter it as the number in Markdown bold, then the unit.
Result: **32.5** A
